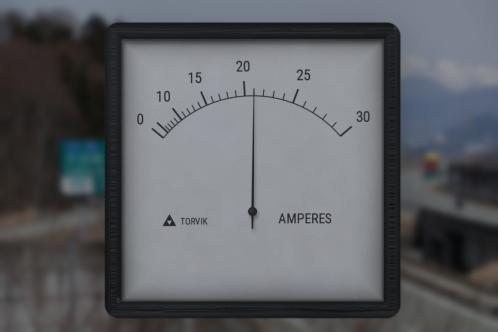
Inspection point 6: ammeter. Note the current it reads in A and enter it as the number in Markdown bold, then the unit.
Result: **21** A
